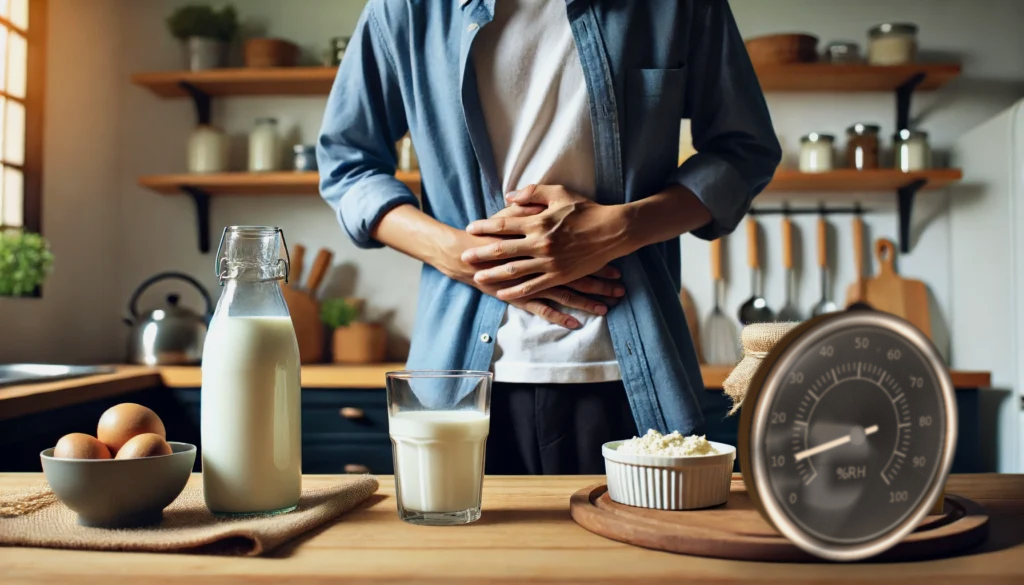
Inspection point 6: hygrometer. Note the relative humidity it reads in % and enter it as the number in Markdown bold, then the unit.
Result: **10** %
